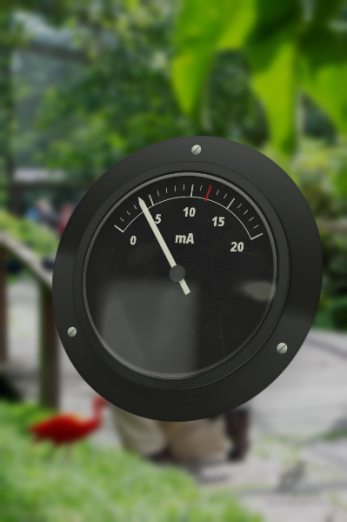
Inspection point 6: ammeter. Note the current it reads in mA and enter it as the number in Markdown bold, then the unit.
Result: **4** mA
